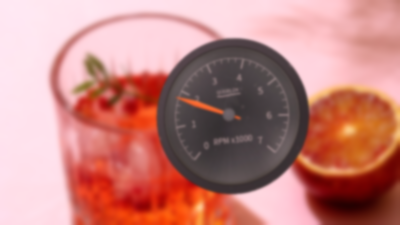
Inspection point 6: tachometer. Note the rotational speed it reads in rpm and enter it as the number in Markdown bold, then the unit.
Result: **1800** rpm
